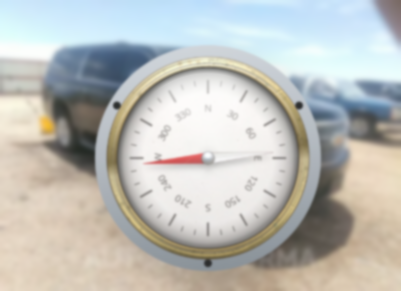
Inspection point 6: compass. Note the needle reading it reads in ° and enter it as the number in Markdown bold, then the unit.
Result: **265** °
